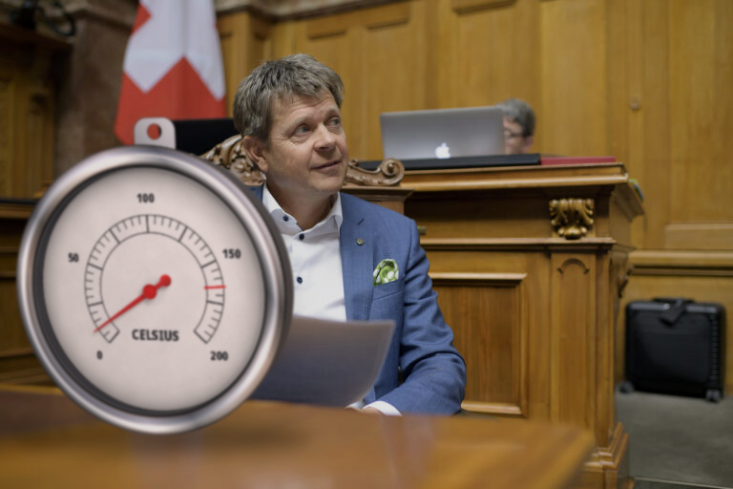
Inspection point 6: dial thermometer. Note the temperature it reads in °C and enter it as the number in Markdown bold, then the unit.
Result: **10** °C
